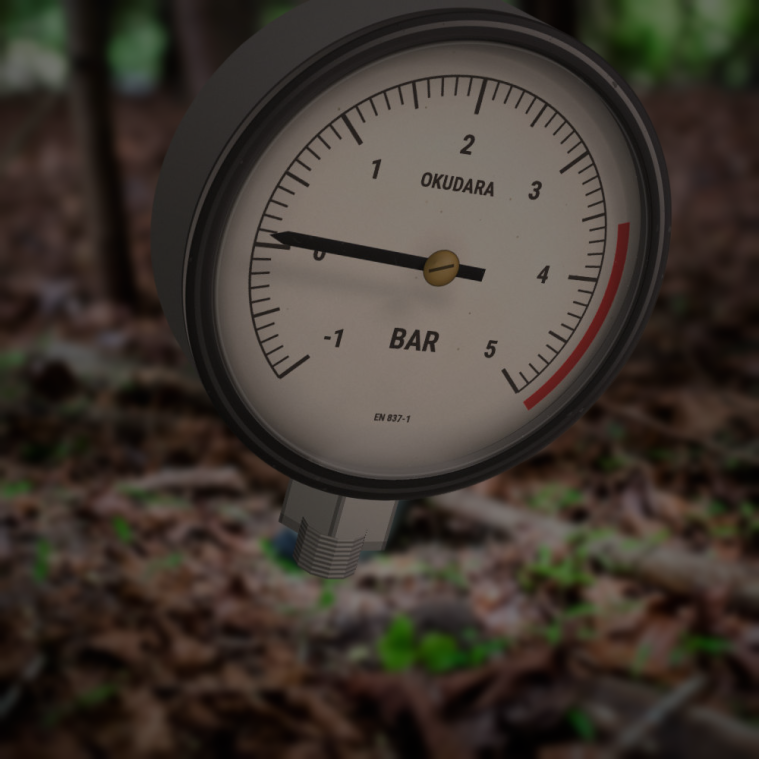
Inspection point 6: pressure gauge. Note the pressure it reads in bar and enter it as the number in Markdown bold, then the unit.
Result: **0.1** bar
